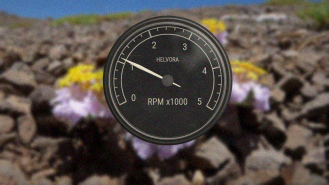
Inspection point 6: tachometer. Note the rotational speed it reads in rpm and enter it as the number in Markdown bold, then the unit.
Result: **1100** rpm
